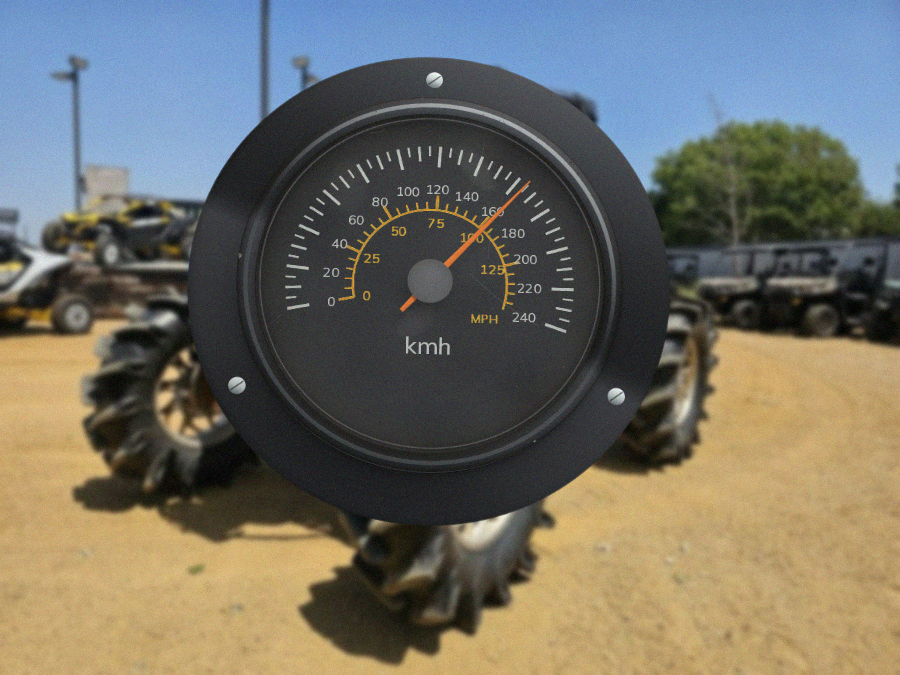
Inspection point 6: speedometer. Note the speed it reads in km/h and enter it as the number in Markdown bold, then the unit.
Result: **165** km/h
